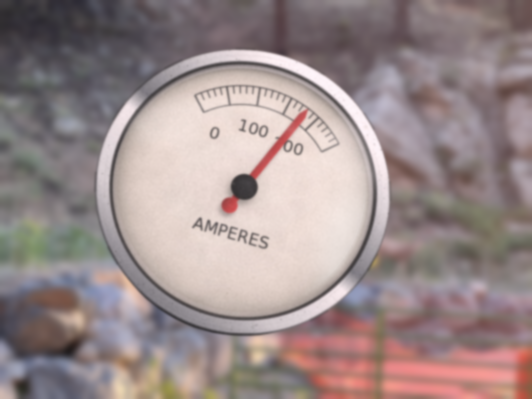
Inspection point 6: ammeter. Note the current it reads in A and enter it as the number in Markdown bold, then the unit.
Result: **180** A
